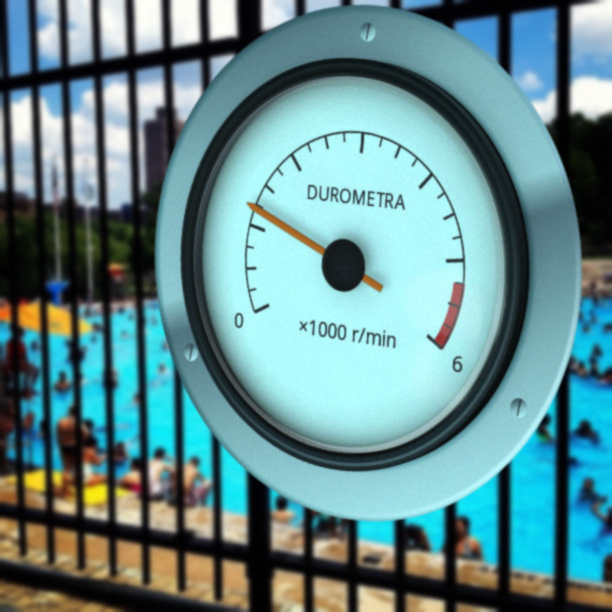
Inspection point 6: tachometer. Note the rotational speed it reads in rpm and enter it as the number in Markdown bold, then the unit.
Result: **1250** rpm
